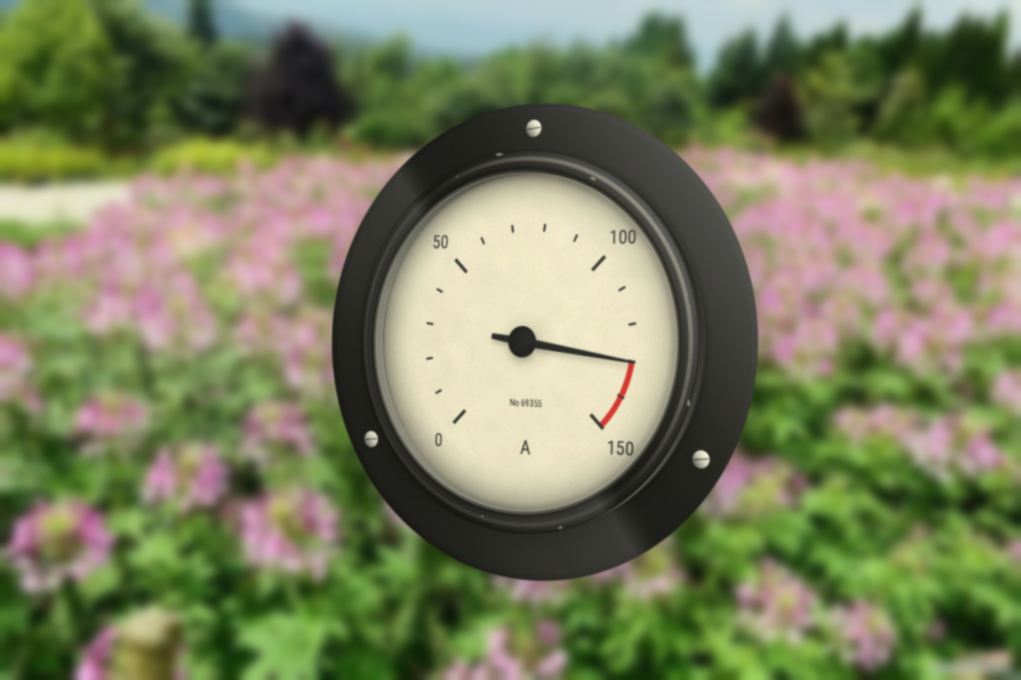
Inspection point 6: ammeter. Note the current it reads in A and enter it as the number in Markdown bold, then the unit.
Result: **130** A
